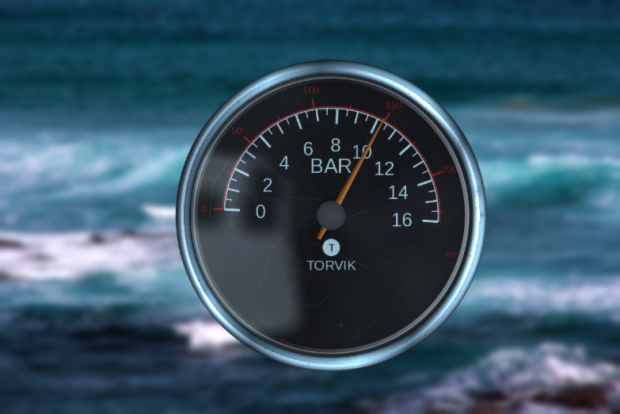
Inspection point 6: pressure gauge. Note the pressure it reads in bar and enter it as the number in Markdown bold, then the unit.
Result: **10.25** bar
